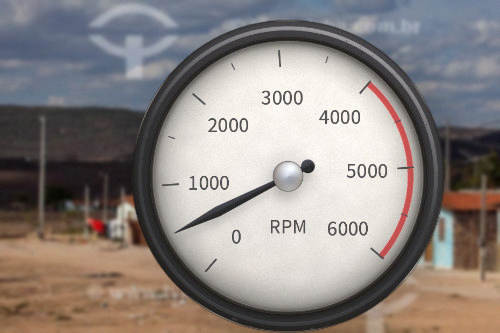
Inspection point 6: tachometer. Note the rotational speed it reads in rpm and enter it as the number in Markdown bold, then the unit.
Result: **500** rpm
